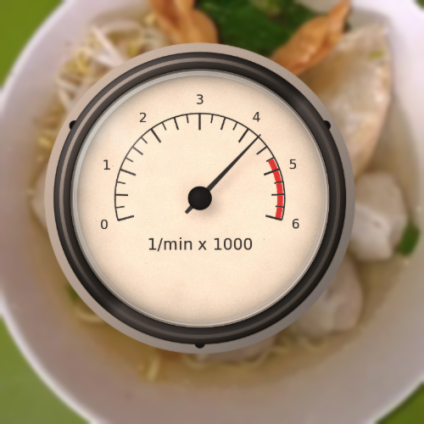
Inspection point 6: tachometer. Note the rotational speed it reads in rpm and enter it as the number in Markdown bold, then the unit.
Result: **4250** rpm
